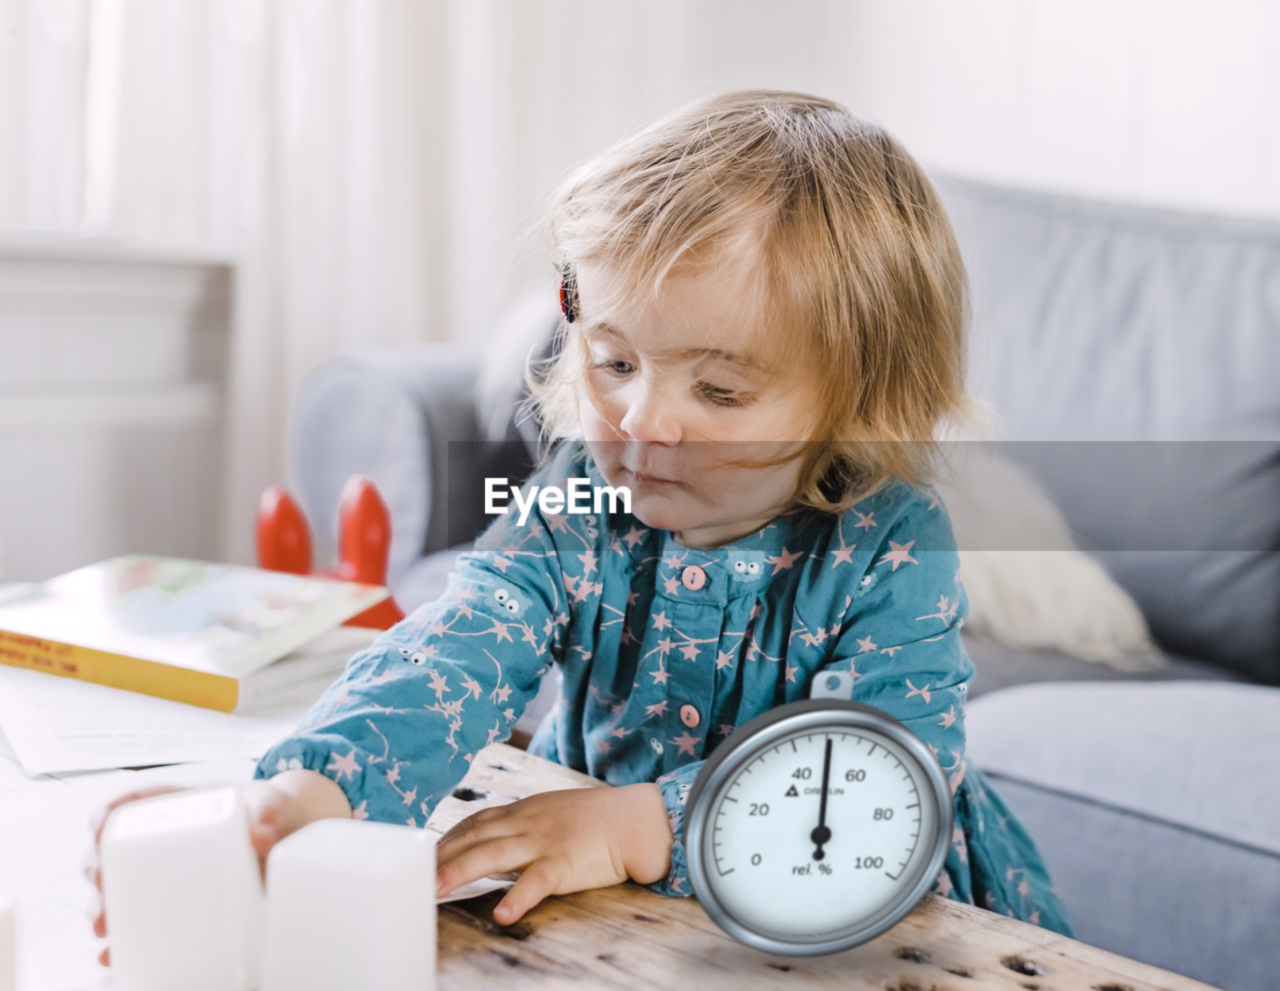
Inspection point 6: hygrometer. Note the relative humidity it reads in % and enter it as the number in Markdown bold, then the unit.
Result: **48** %
